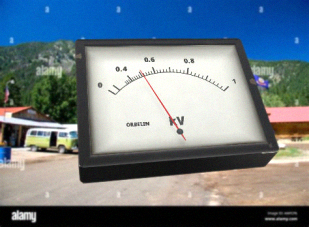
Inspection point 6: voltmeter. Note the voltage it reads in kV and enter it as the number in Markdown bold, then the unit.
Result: **0.5** kV
